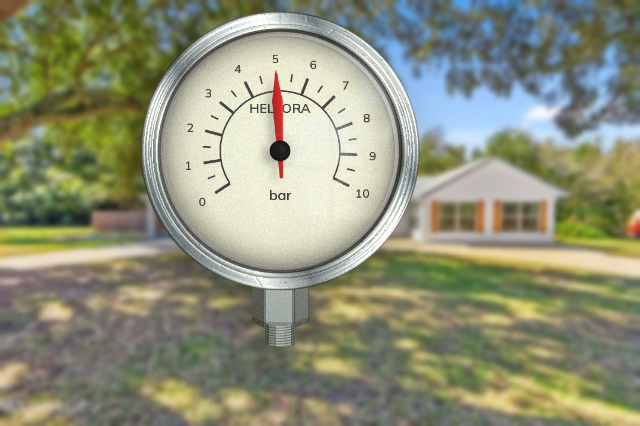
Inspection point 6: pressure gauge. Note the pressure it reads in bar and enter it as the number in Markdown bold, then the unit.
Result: **5** bar
